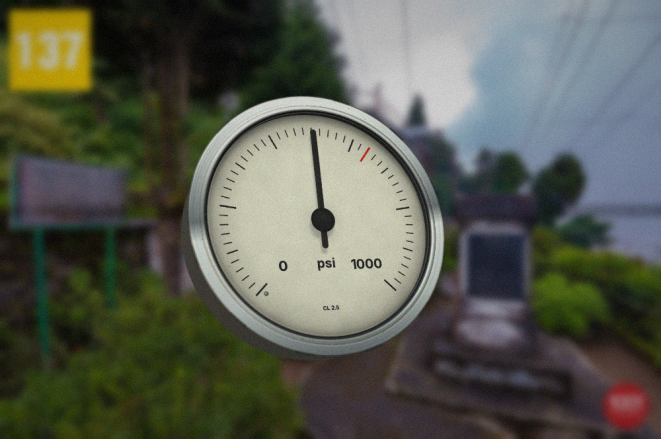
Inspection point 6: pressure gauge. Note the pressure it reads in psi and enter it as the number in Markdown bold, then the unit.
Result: **500** psi
